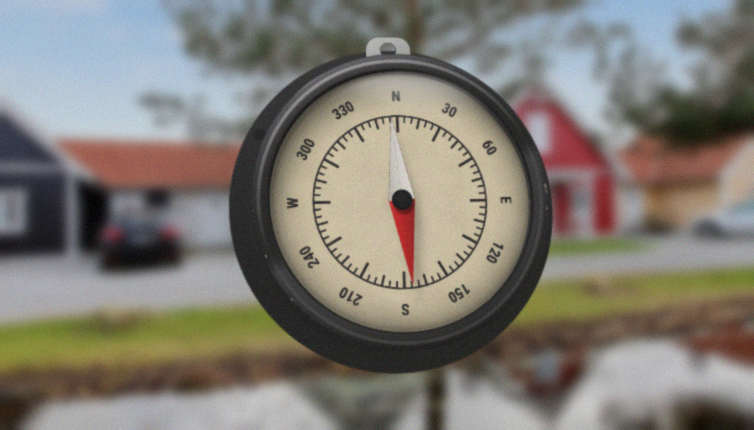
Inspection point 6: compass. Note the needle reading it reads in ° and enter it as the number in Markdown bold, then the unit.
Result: **175** °
